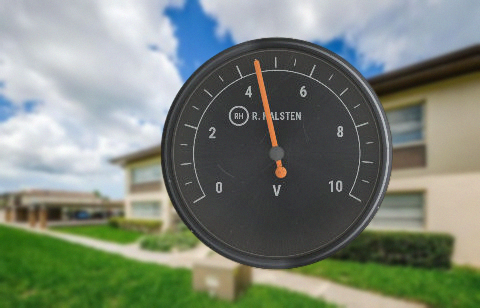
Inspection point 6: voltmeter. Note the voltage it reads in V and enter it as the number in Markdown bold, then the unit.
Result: **4.5** V
